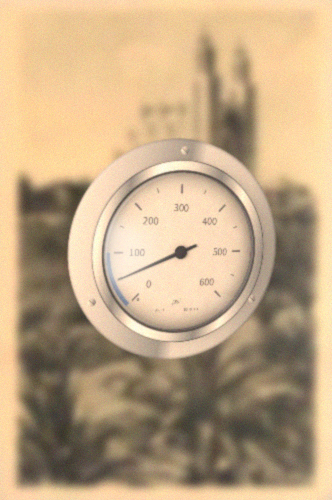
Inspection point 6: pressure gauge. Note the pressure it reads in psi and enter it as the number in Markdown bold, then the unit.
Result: **50** psi
